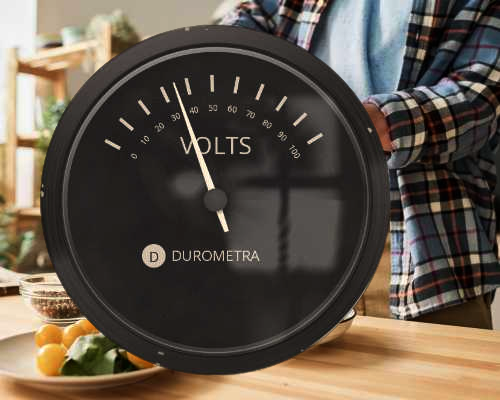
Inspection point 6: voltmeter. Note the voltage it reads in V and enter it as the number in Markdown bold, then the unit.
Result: **35** V
